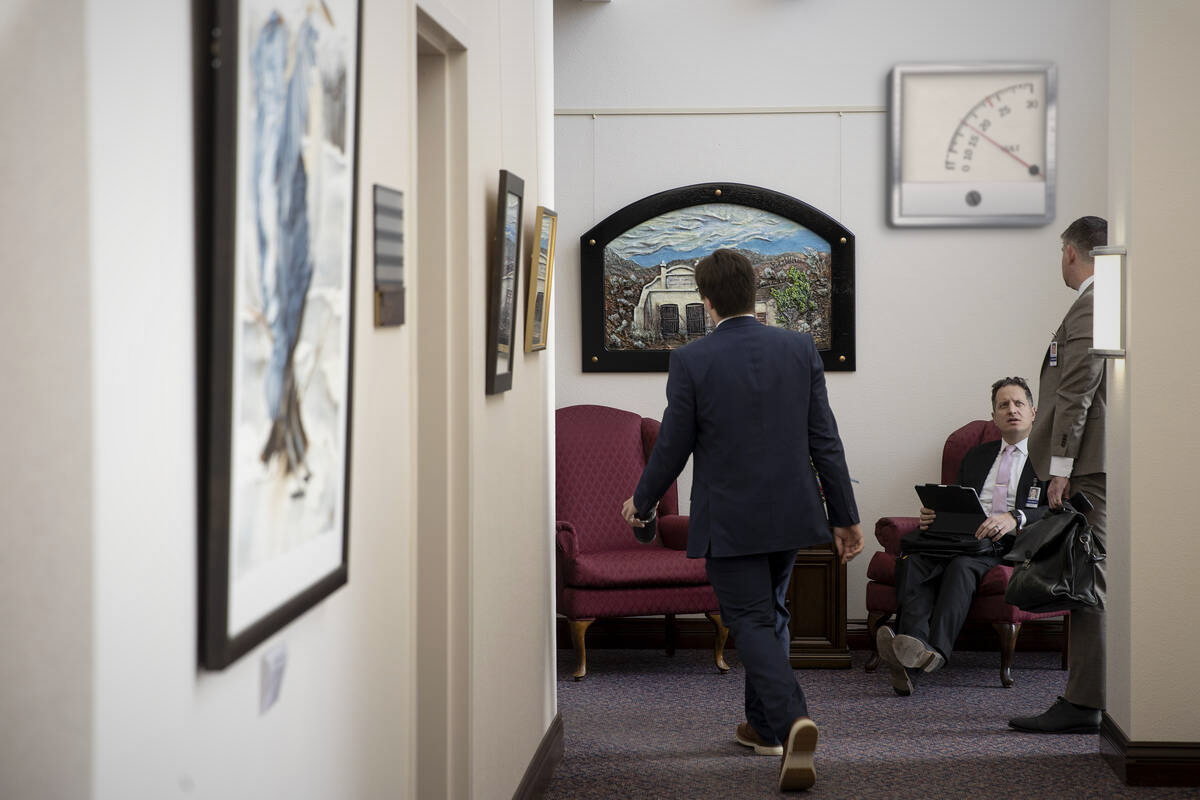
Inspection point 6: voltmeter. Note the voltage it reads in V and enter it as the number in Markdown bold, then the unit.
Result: **17.5** V
